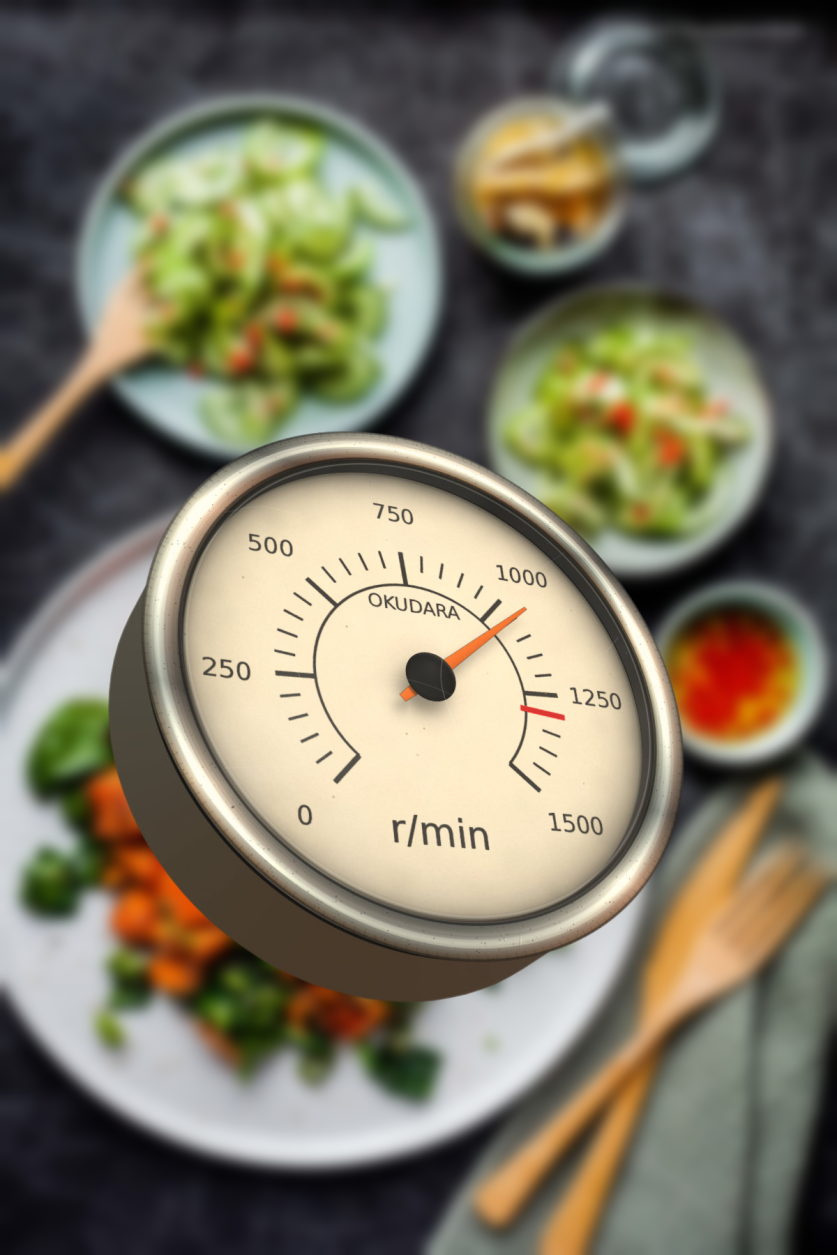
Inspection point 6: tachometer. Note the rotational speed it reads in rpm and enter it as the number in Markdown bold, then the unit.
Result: **1050** rpm
